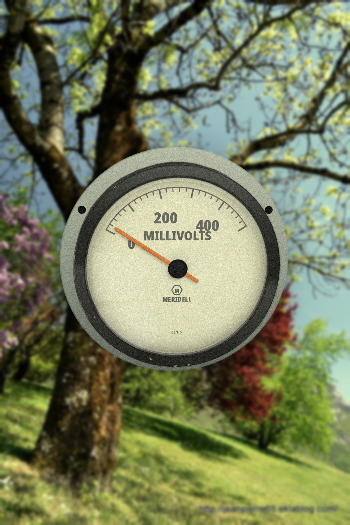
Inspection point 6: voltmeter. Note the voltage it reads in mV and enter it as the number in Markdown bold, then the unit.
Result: **20** mV
